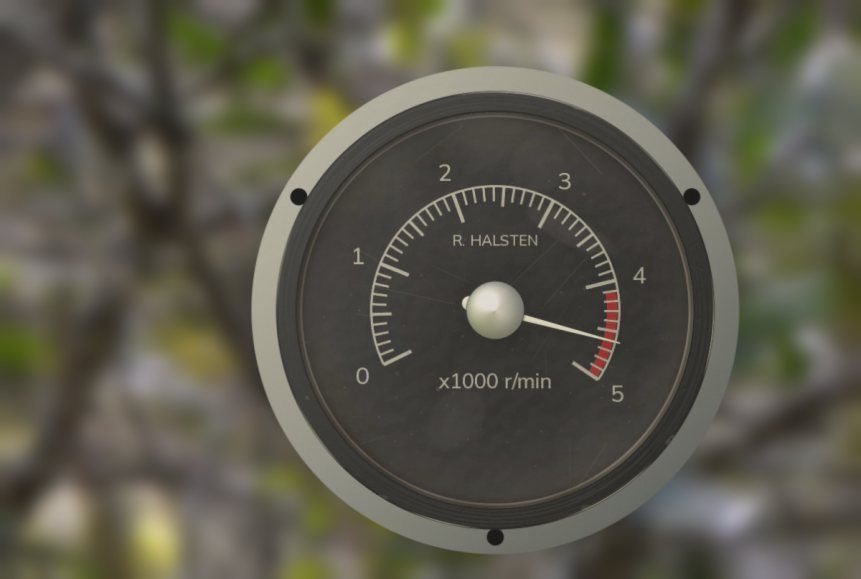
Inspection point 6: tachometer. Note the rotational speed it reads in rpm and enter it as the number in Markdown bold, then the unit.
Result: **4600** rpm
